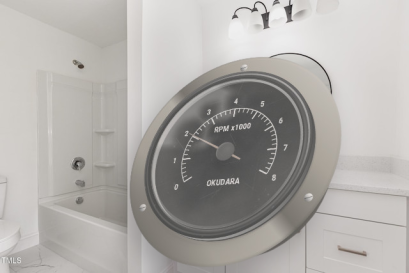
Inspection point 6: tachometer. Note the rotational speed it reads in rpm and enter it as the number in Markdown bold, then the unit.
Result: **2000** rpm
